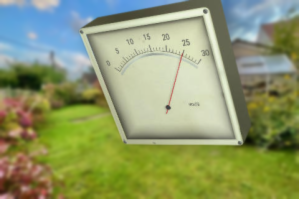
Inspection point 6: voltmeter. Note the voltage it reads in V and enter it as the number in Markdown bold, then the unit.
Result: **25** V
